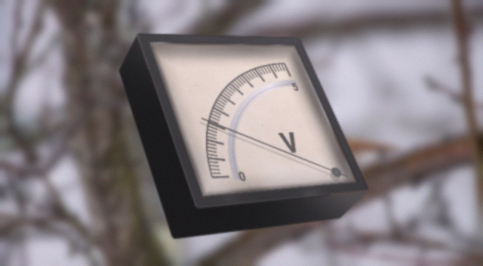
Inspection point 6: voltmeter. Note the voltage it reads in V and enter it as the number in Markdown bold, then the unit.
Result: **1.5** V
